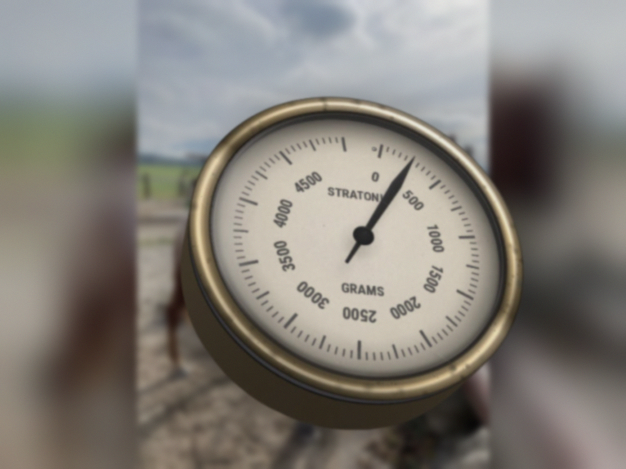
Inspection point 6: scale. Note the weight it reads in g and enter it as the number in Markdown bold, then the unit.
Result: **250** g
